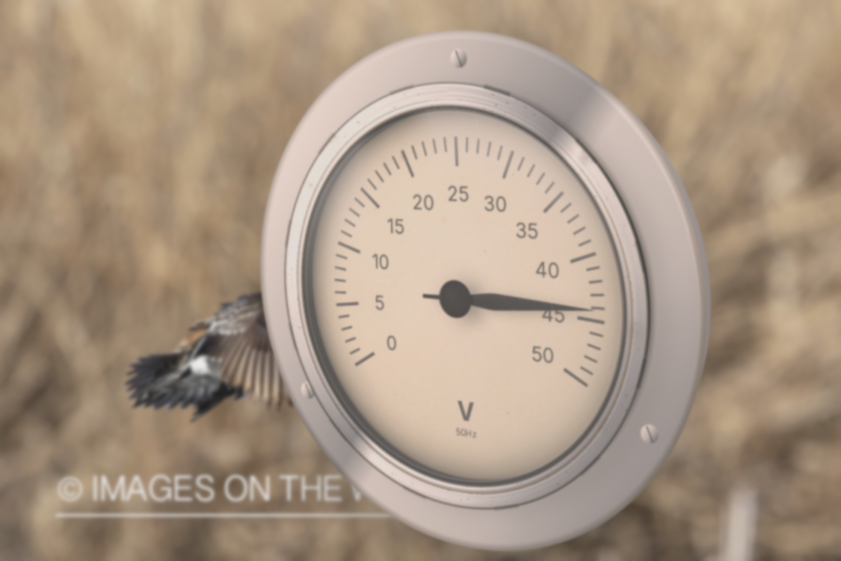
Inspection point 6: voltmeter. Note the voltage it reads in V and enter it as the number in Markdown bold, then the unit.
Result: **44** V
